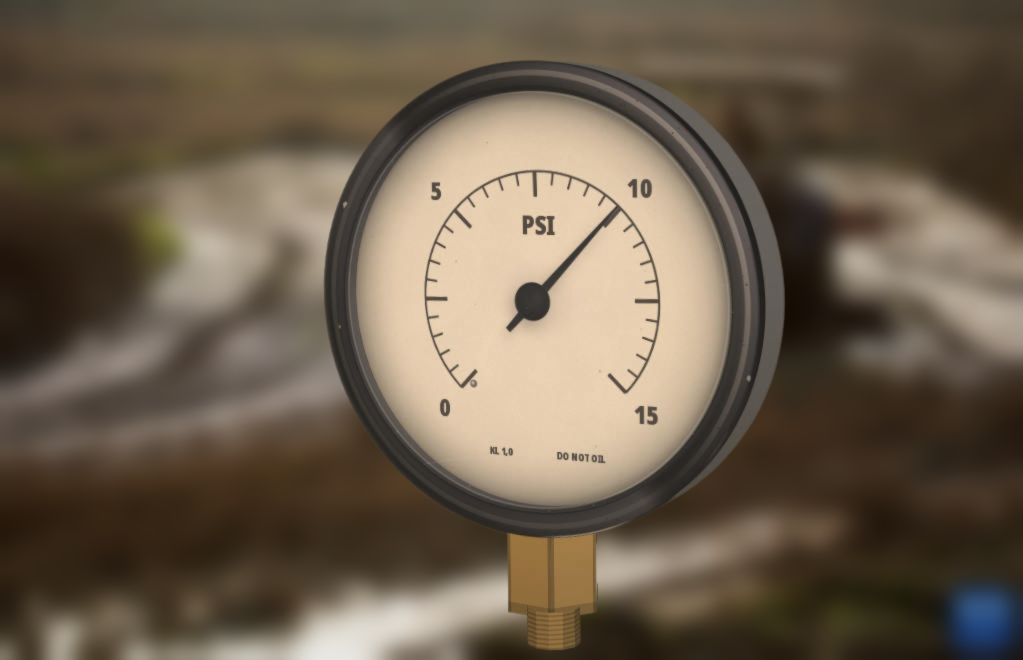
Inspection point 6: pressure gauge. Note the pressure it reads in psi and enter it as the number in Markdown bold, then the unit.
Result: **10** psi
